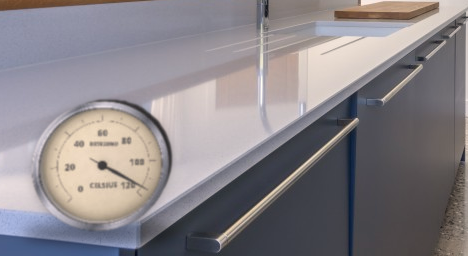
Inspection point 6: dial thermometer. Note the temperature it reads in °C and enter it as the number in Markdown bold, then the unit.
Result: **115** °C
